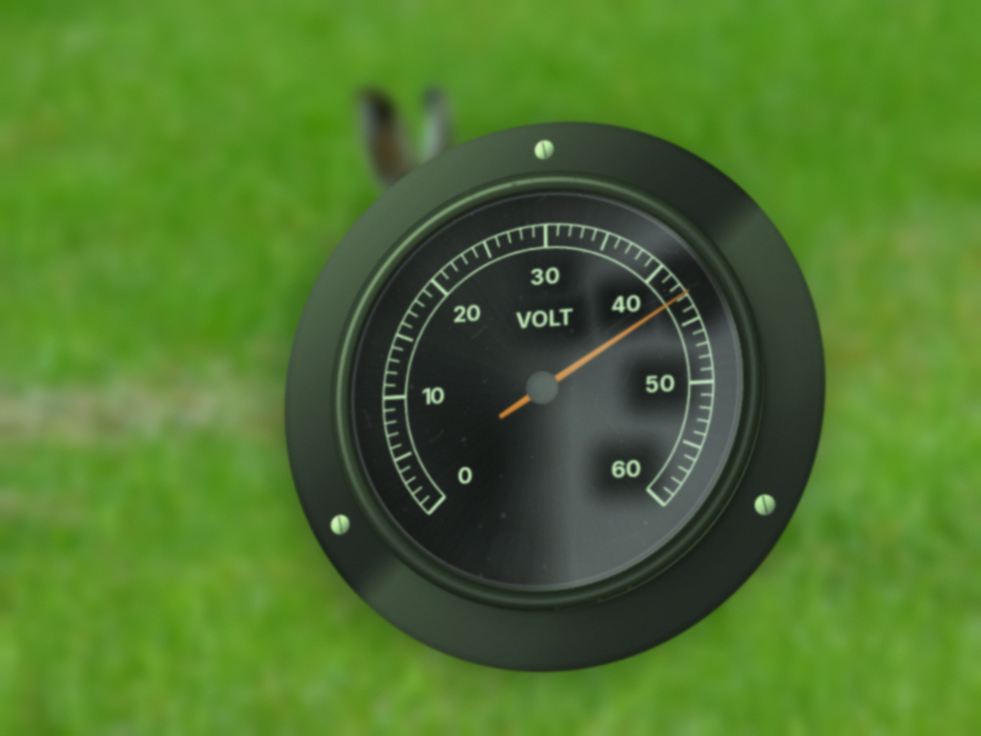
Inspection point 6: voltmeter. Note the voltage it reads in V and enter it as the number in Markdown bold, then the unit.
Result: **43** V
